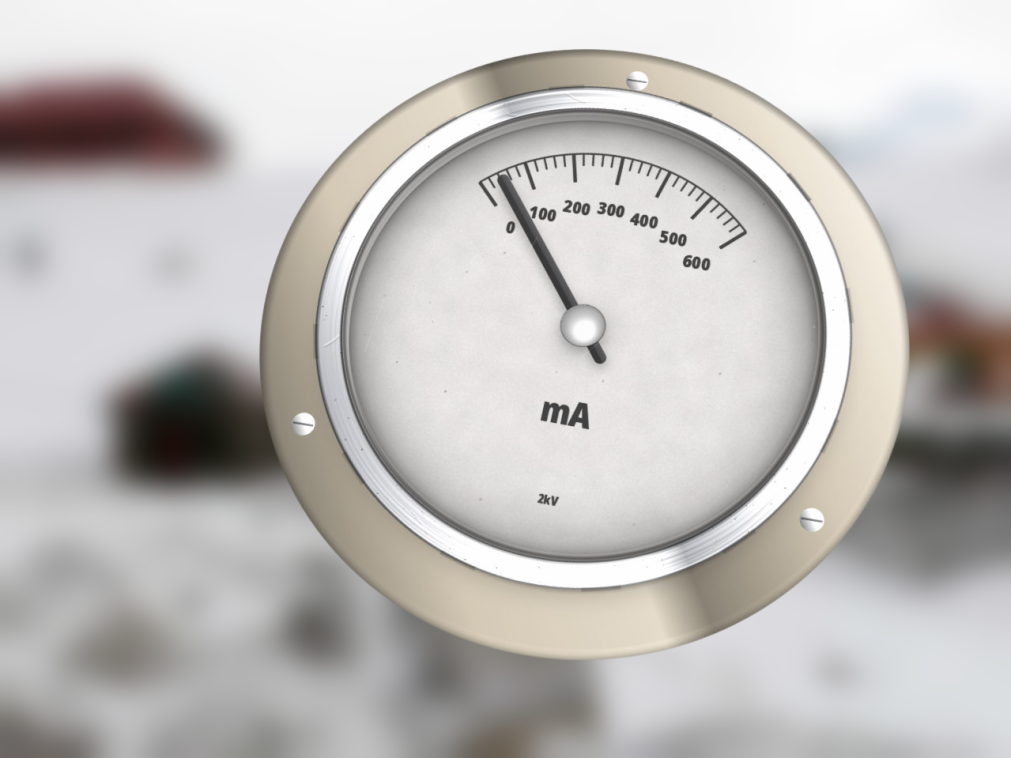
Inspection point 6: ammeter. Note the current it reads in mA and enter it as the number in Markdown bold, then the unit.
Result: **40** mA
